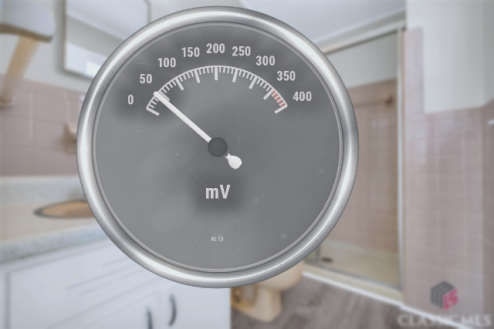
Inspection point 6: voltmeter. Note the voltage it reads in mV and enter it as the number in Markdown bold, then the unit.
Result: **40** mV
